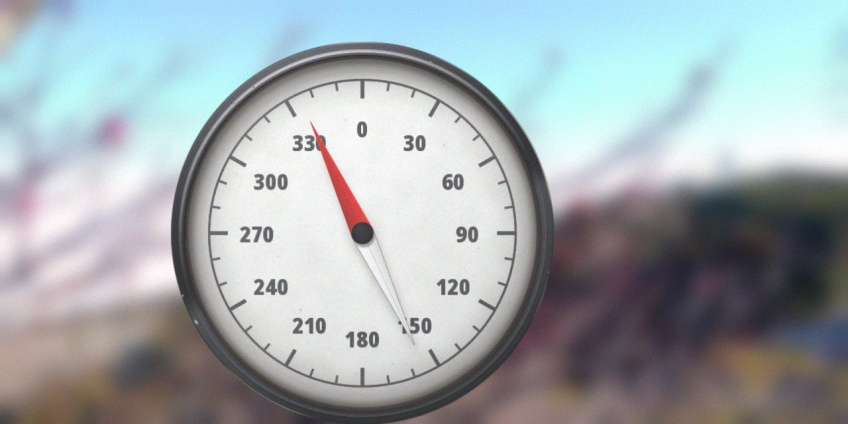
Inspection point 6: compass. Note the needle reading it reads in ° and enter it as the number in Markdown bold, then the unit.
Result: **335** °
